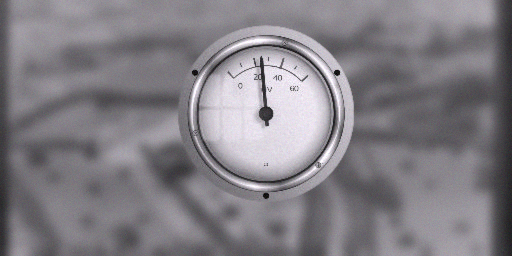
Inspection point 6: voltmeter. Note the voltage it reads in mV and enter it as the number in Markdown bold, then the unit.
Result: **25** mV
